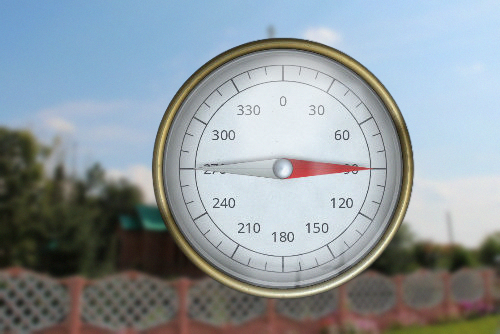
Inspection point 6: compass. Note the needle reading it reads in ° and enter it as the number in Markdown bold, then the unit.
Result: **90** °
